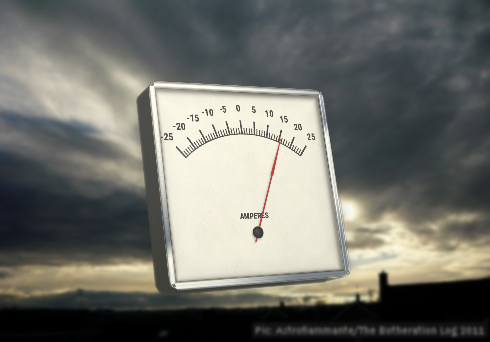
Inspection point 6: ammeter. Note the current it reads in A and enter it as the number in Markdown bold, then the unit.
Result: **15** A
